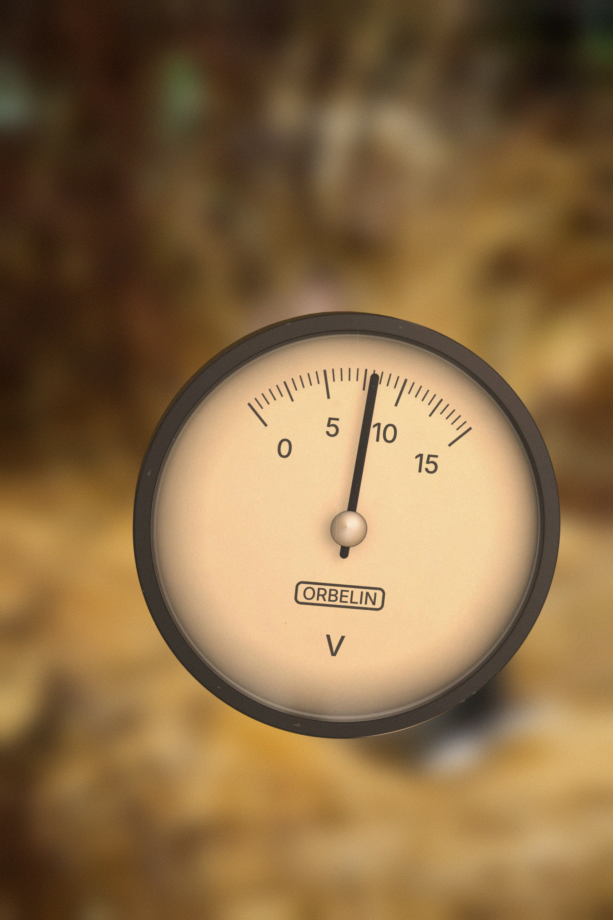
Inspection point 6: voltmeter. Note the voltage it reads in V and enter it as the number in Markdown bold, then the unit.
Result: **8** V
